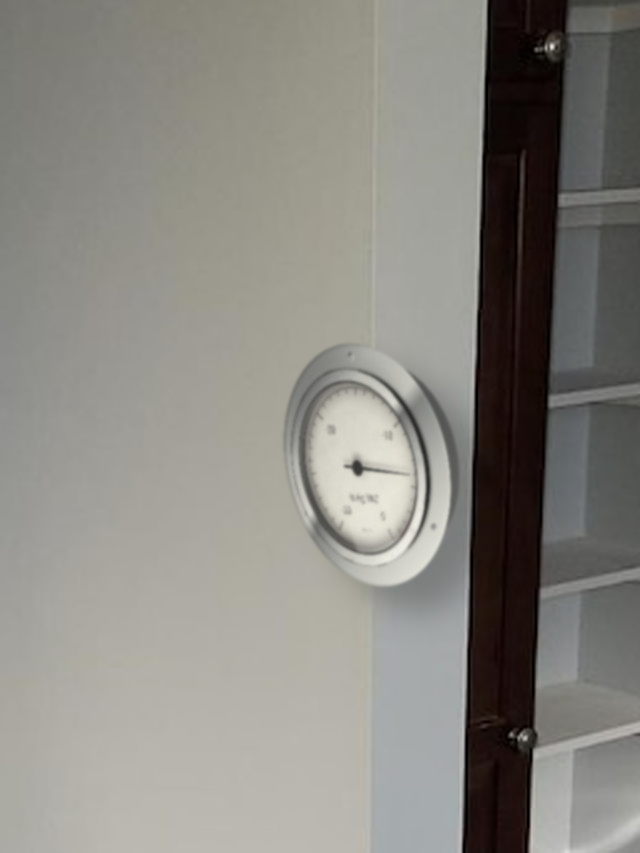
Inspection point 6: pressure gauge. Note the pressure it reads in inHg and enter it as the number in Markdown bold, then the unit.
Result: **-6** inHg
